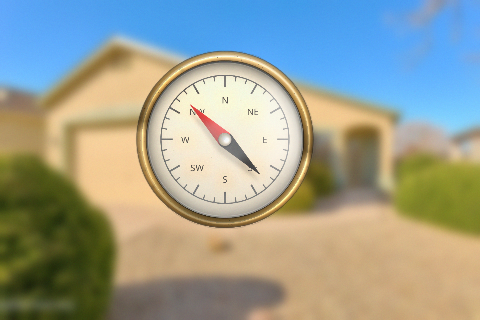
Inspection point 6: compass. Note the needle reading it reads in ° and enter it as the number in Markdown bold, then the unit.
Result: **315** °
